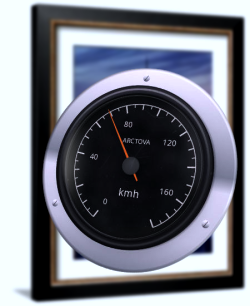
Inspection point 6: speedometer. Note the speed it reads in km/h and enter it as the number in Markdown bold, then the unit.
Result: **70** km/h
